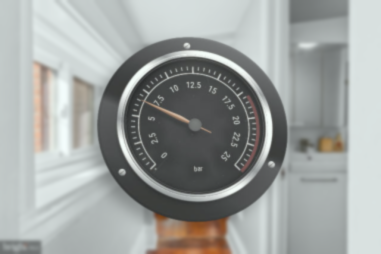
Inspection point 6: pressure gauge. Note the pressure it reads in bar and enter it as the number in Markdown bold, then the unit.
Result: **6.5** bar
